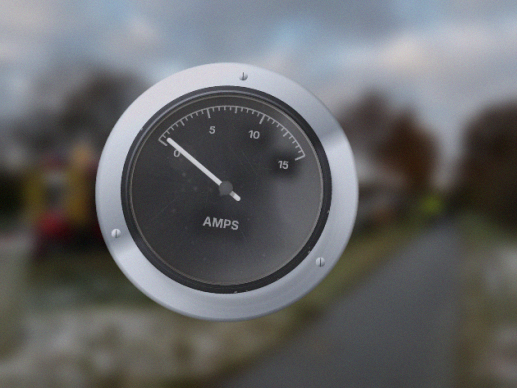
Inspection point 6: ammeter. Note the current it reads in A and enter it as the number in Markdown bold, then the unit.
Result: **0.5** A
